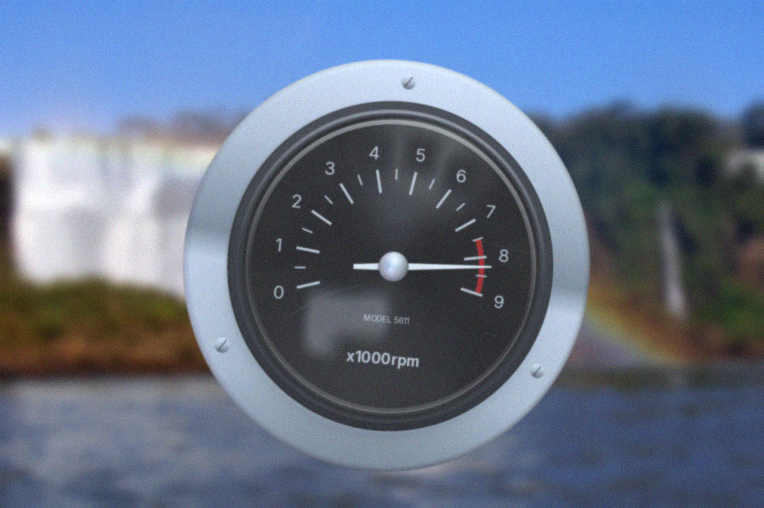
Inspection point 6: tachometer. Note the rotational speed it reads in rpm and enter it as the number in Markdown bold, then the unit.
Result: **8250** rpm
